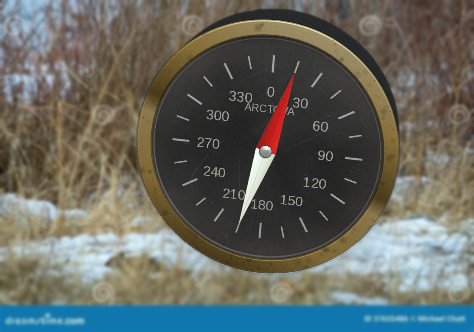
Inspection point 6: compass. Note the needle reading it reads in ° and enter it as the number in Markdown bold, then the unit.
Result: **15** °
